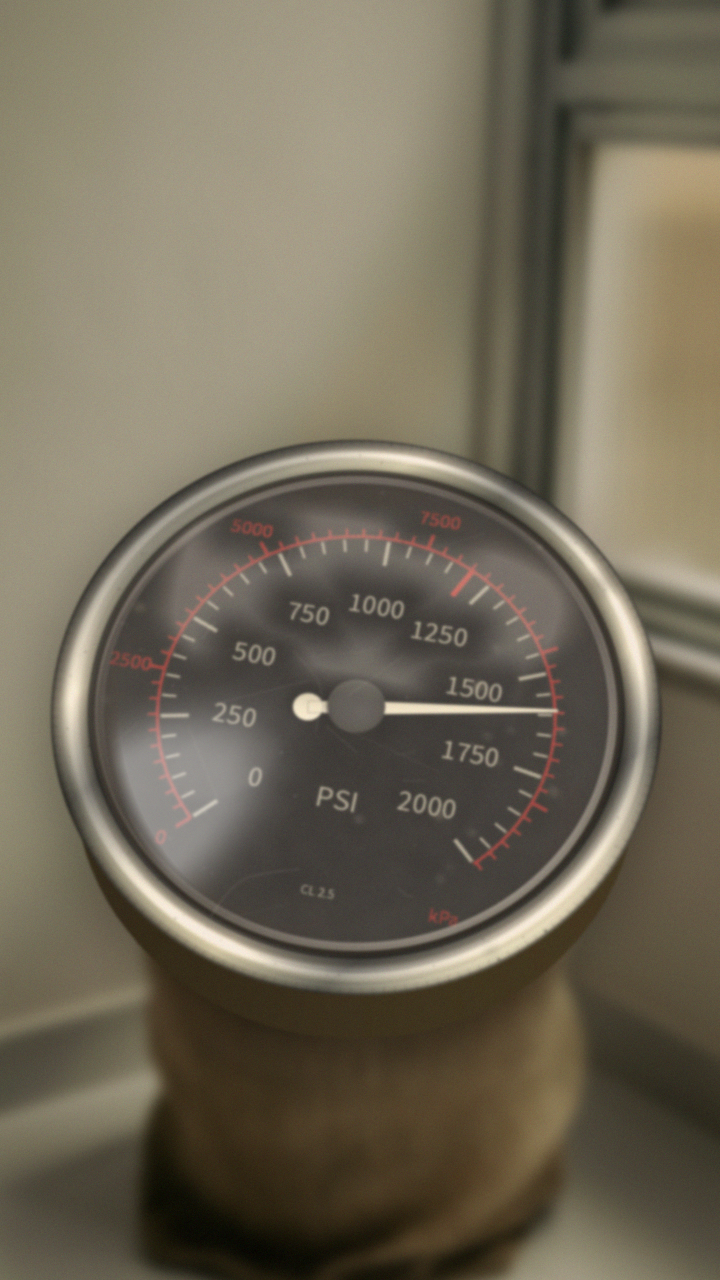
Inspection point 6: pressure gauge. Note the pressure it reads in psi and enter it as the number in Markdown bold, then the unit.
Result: **1600** psi
